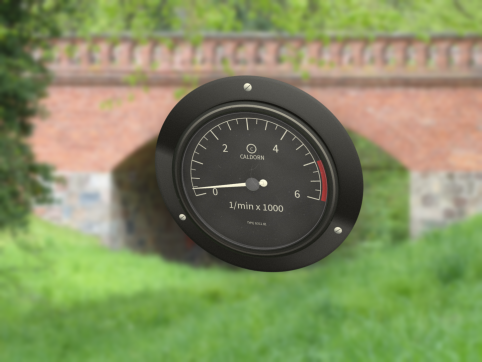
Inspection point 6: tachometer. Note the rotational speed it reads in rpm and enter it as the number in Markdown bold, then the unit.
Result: **250** rpm
